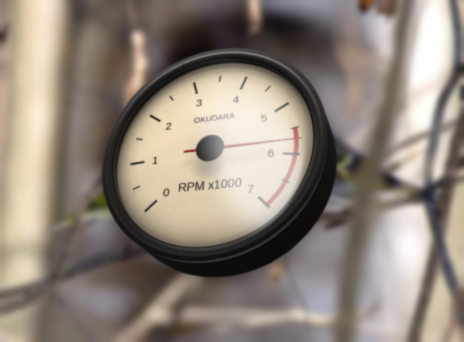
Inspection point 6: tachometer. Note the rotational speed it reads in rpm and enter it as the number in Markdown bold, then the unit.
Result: **5750** rpm
